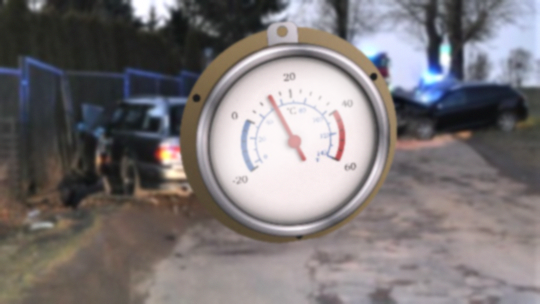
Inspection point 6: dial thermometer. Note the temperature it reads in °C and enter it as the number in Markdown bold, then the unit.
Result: **12** °C
